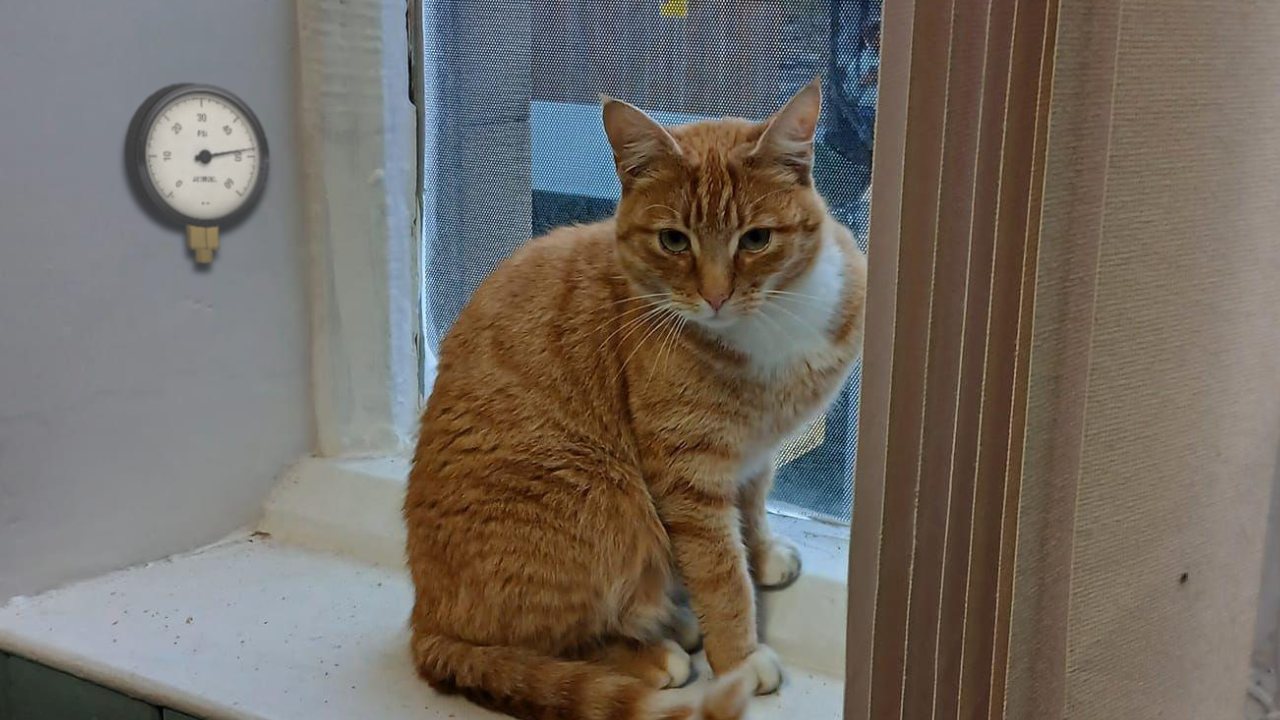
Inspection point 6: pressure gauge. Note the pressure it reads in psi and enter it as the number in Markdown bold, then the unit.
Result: **48** psi
